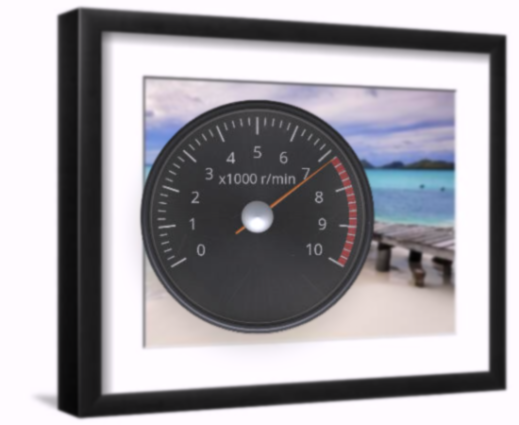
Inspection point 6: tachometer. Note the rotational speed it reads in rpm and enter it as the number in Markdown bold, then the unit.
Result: **7200** rpm
